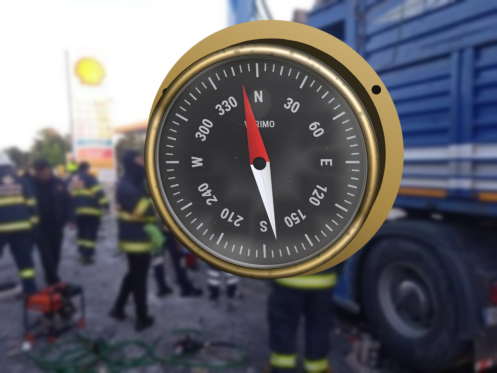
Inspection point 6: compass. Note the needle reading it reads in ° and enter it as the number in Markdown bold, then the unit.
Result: **350** °
